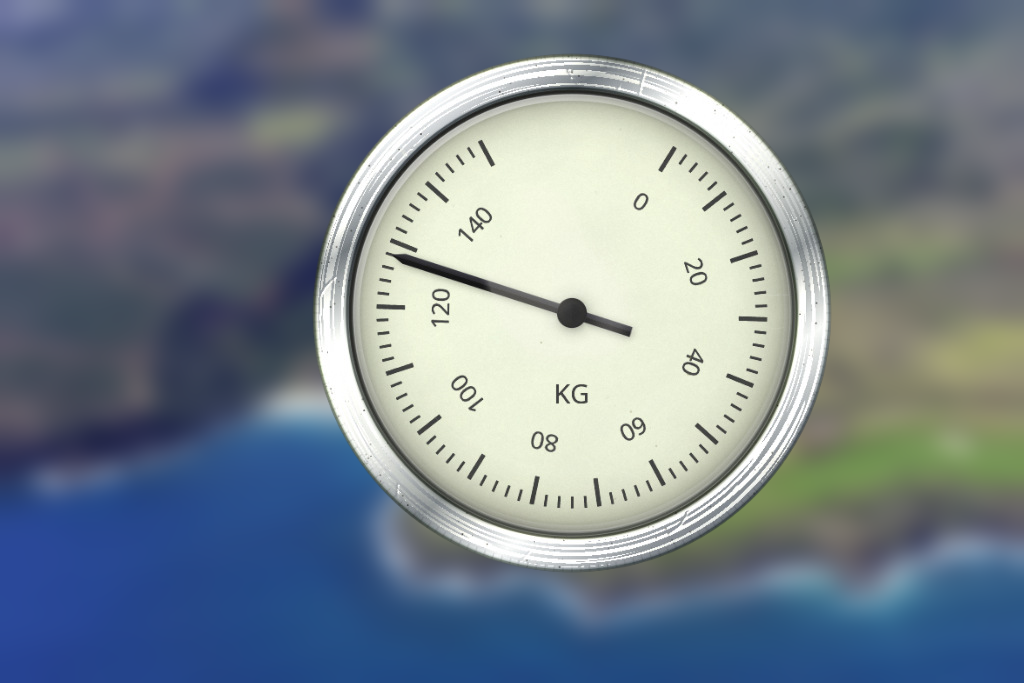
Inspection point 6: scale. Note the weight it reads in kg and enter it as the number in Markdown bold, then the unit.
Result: **128** kg
